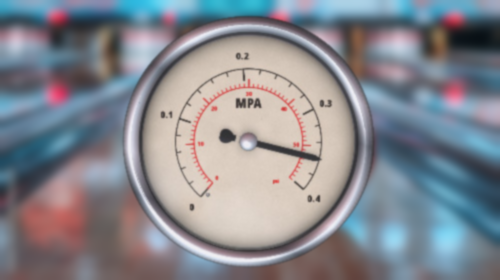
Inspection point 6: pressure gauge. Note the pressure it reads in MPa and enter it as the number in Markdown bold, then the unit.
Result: **0.36** MPa
